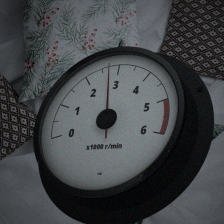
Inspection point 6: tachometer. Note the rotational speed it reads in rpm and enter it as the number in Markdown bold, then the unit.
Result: **2750** rpm
